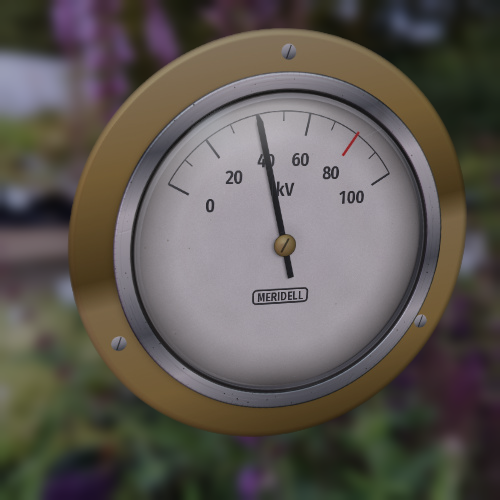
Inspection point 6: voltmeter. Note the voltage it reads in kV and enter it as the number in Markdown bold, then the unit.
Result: **40** kV
